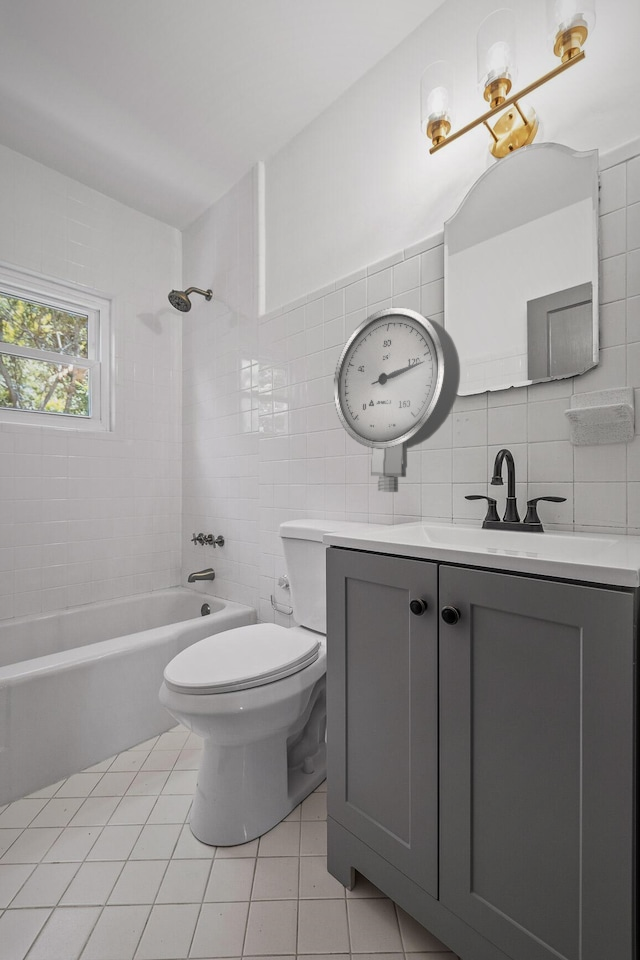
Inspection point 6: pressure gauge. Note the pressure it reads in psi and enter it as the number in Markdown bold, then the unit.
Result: **125** psi
